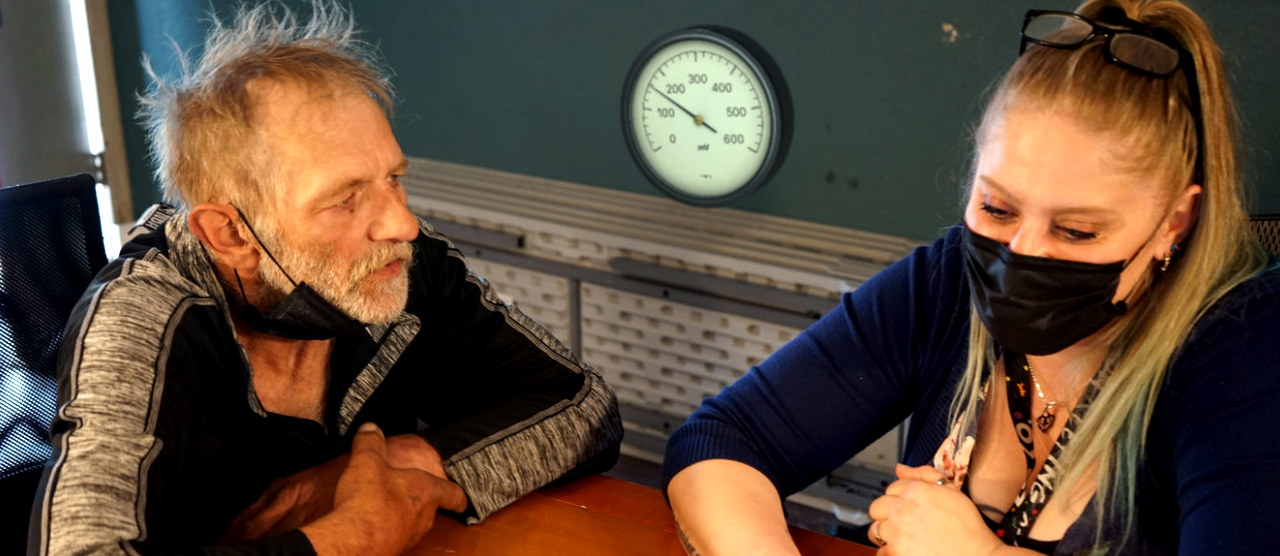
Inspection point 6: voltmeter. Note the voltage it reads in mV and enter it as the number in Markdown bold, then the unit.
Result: **160** mV
